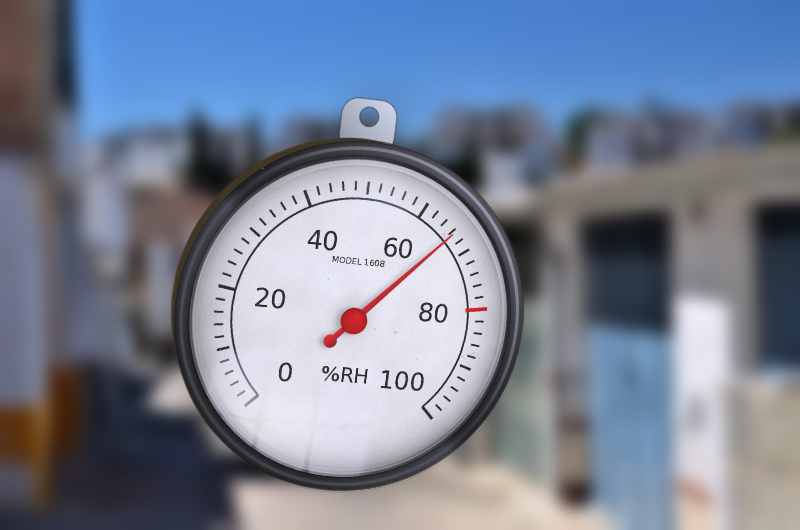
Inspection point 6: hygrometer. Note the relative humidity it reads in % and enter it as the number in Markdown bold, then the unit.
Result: **66** %
